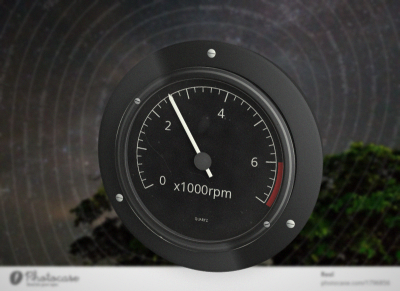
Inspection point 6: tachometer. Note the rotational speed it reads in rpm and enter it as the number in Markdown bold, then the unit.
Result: **2600** rpm
